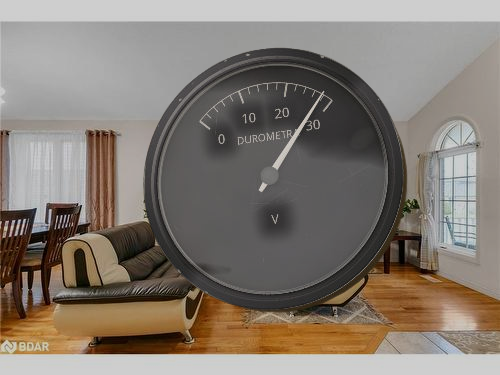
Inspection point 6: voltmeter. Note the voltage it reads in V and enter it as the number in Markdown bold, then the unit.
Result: **28** V
